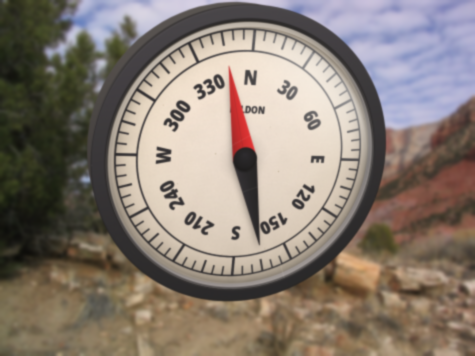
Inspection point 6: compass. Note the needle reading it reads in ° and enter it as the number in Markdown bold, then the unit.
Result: **345** °
